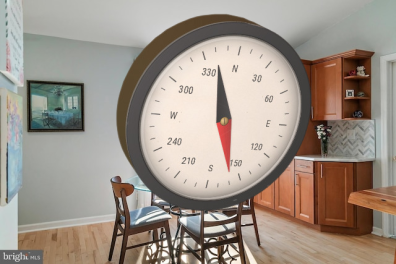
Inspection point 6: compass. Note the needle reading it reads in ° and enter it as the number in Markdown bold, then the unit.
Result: **160** °
